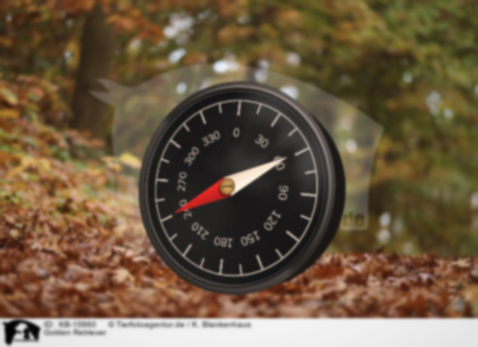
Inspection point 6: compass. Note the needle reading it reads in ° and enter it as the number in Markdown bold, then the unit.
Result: **240** °
